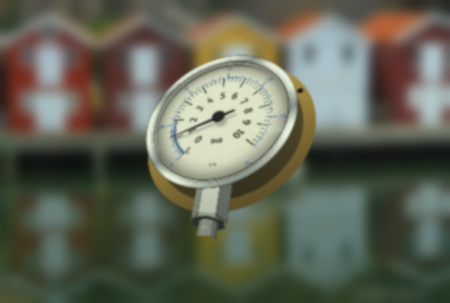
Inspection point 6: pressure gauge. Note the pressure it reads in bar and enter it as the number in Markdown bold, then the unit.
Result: **1** bar
